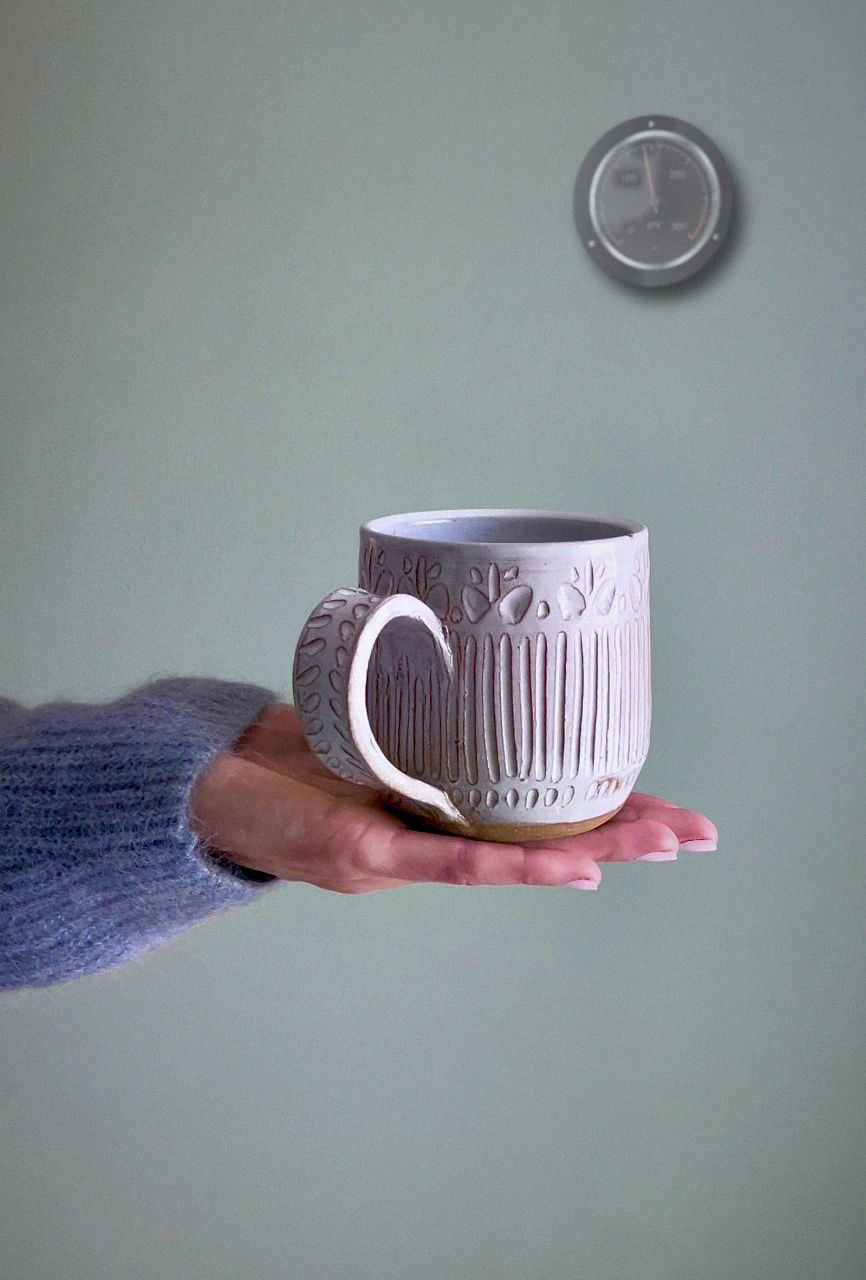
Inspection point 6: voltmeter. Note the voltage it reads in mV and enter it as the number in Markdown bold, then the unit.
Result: **140** mV
